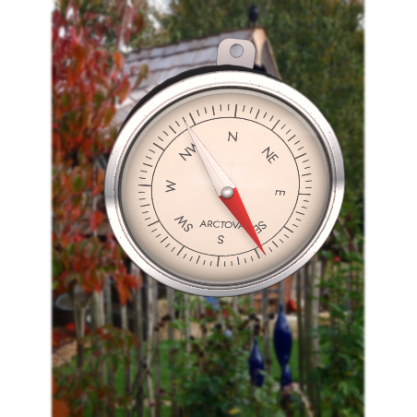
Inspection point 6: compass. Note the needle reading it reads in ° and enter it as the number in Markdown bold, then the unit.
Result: **145** °
